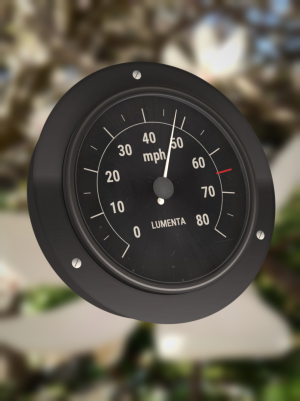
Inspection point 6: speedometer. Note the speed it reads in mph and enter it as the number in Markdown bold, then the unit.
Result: **47.5** mph
